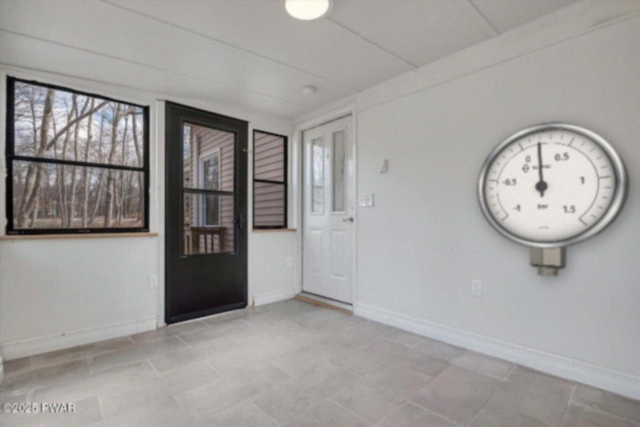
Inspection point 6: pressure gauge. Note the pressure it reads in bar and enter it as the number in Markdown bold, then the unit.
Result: **0.2** bar
